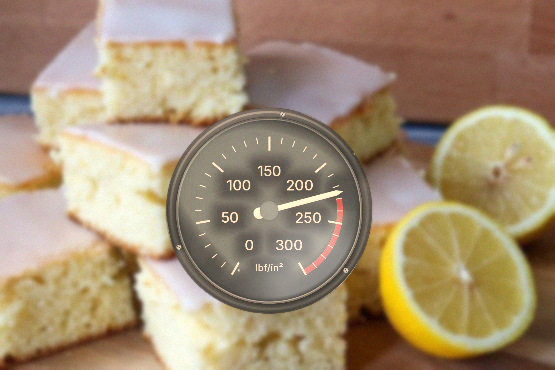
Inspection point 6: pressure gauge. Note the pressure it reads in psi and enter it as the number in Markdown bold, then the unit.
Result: **225** psi
